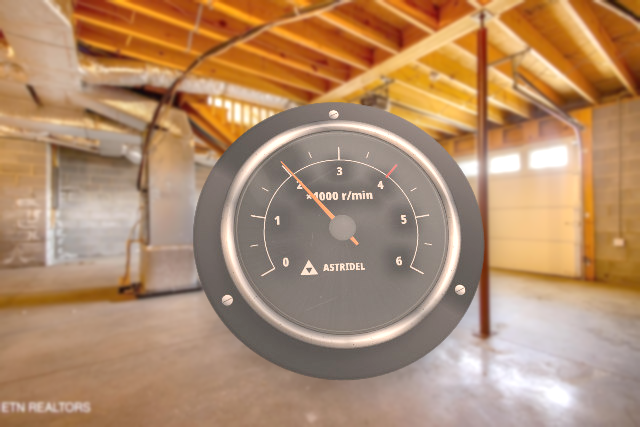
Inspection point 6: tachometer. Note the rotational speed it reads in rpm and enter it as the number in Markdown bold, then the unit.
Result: **2000** rpm
